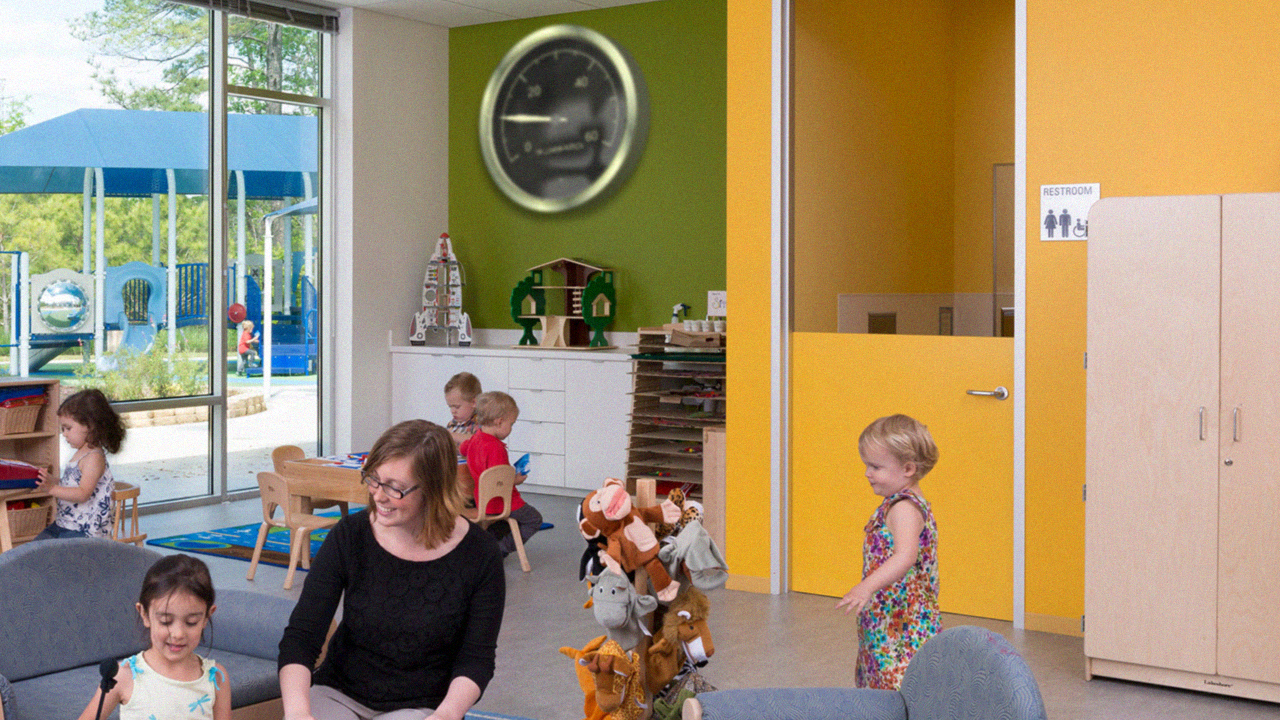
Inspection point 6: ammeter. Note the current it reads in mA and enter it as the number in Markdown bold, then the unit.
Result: **10** mA
